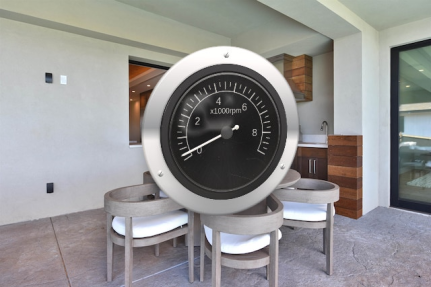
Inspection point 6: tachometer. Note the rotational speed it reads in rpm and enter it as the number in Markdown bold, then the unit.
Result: **250** rpm
